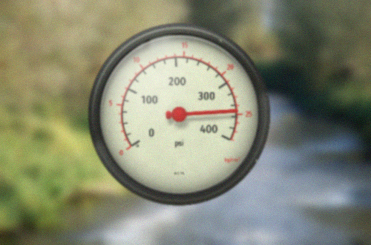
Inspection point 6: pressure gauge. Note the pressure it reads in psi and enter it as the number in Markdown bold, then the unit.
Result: **350** psi
